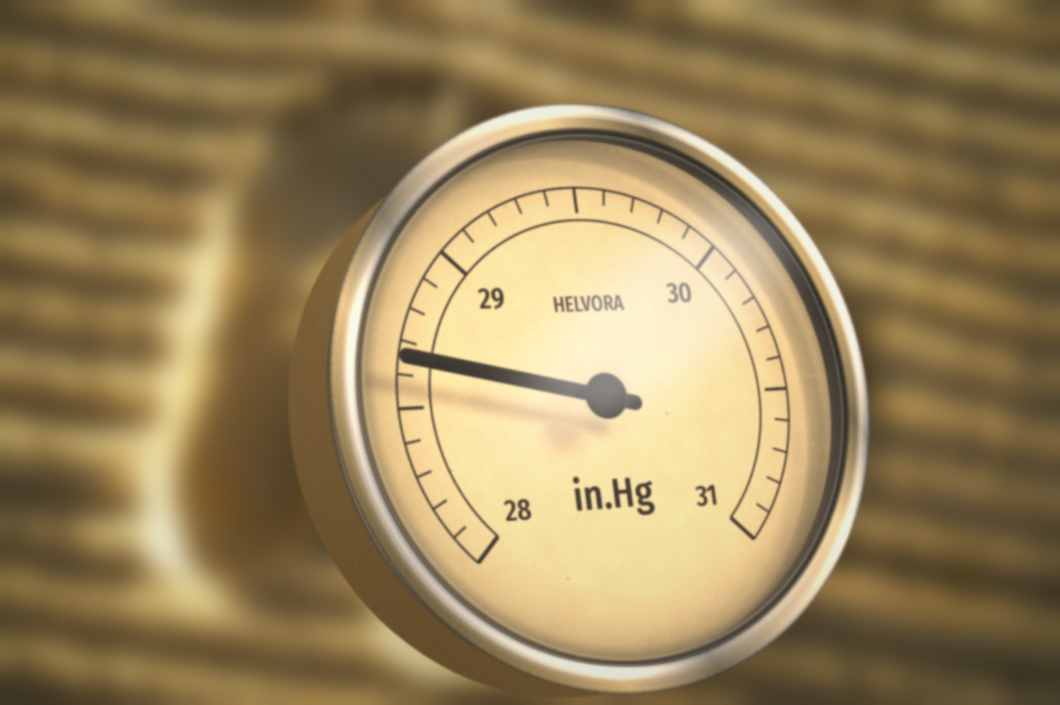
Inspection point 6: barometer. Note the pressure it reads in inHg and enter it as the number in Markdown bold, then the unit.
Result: **28.65** inHg
